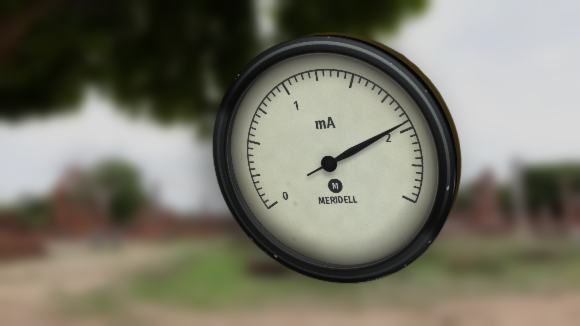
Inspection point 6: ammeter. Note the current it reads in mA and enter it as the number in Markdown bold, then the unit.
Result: **1.95** mA
